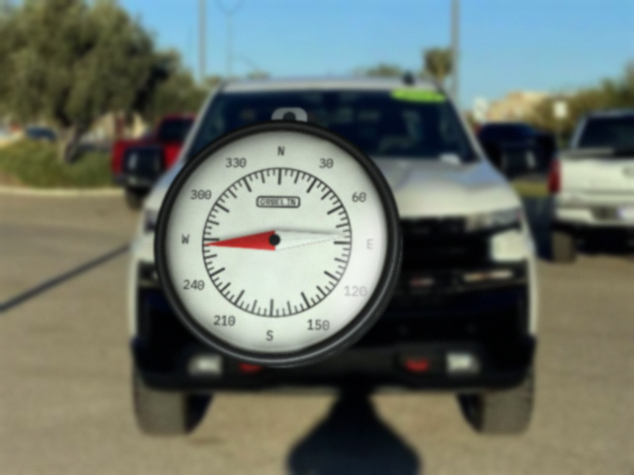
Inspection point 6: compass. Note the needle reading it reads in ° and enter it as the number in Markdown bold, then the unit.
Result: **265** °
